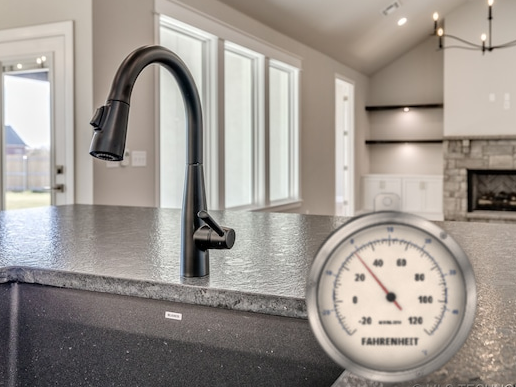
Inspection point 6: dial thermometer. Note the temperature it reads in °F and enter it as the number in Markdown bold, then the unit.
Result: **30** °F
